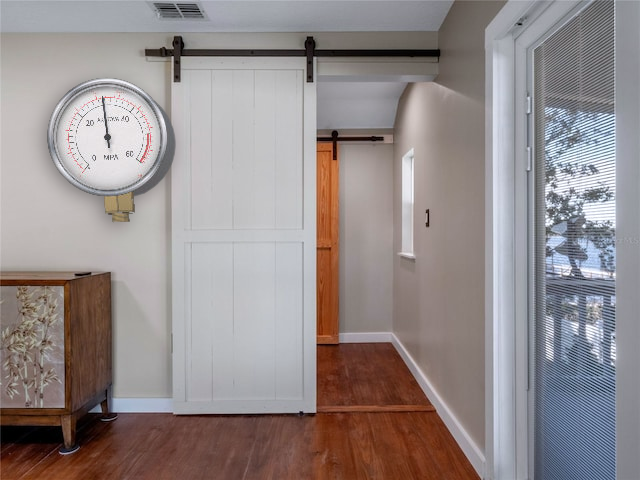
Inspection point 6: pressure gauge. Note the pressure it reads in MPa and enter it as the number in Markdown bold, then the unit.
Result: **30** MPa
